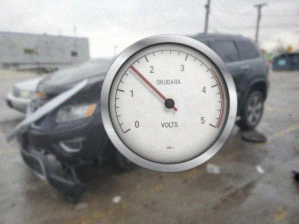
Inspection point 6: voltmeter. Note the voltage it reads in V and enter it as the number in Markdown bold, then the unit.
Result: **1.6** V
